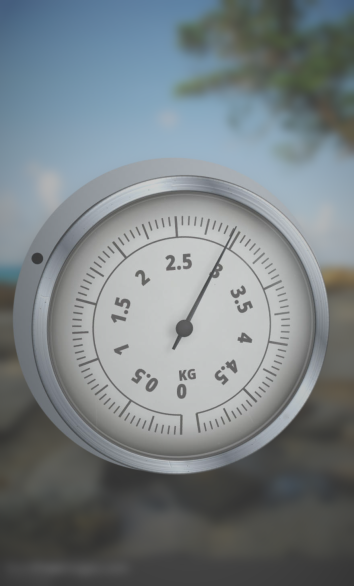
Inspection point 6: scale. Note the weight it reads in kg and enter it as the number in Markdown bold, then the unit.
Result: **2.95** kg
